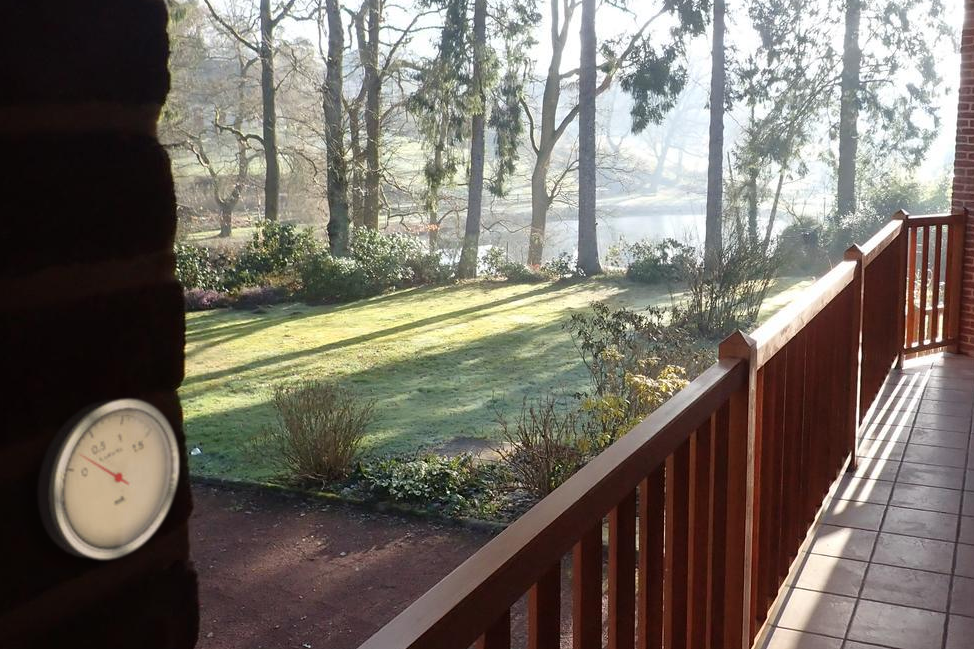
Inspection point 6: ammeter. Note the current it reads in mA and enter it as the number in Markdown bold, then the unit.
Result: **0.2** mA
